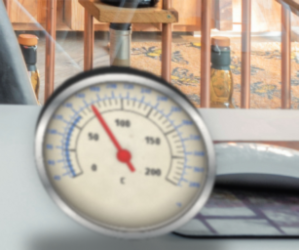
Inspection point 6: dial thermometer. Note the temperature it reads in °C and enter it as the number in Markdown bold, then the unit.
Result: **75** °C
